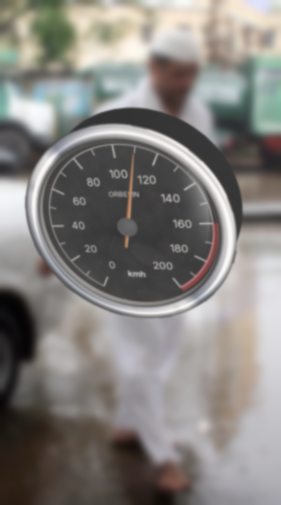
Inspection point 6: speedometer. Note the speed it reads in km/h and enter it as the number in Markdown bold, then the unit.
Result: **110** km/h
